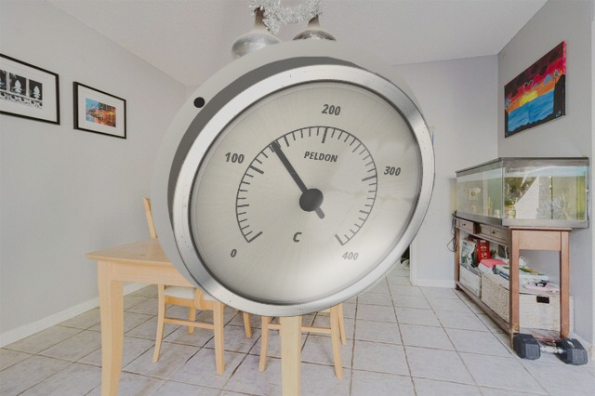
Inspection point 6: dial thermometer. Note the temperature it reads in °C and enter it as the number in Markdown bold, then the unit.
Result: **135** °C
